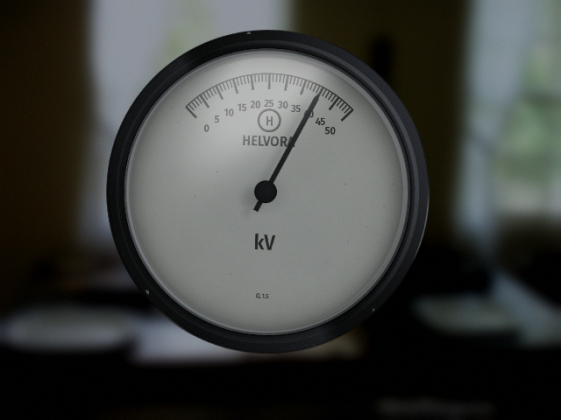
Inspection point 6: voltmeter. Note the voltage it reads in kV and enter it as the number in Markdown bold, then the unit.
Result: **40** kV
